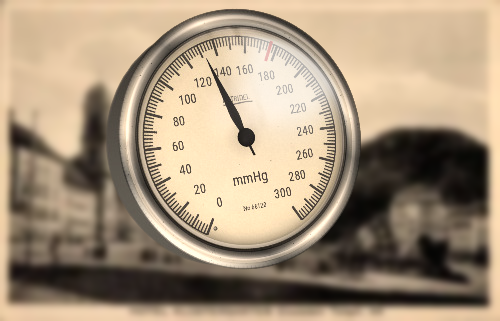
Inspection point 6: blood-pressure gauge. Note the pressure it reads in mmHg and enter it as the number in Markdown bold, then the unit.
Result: **130** mmHg
